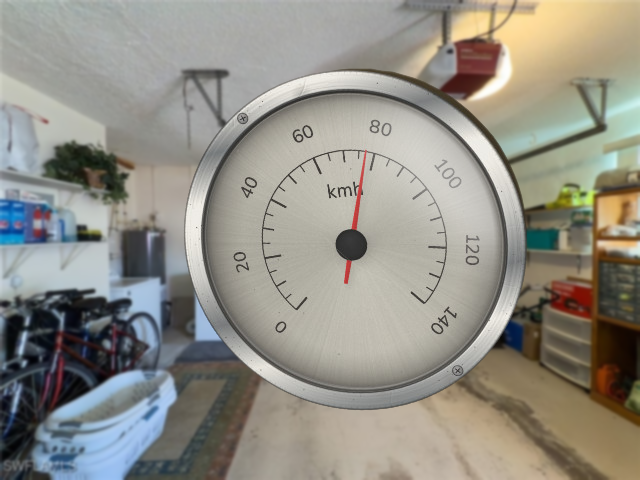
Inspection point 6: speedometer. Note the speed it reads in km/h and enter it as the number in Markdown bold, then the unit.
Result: **77.5** km/h
